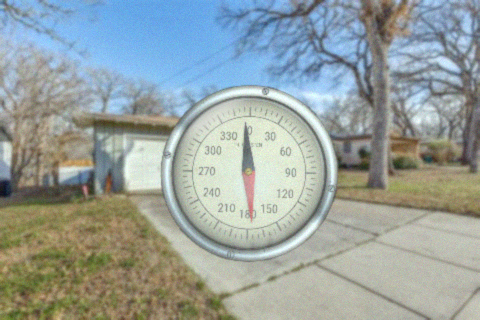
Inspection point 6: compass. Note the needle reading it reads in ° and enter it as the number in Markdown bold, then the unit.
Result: **175** °
